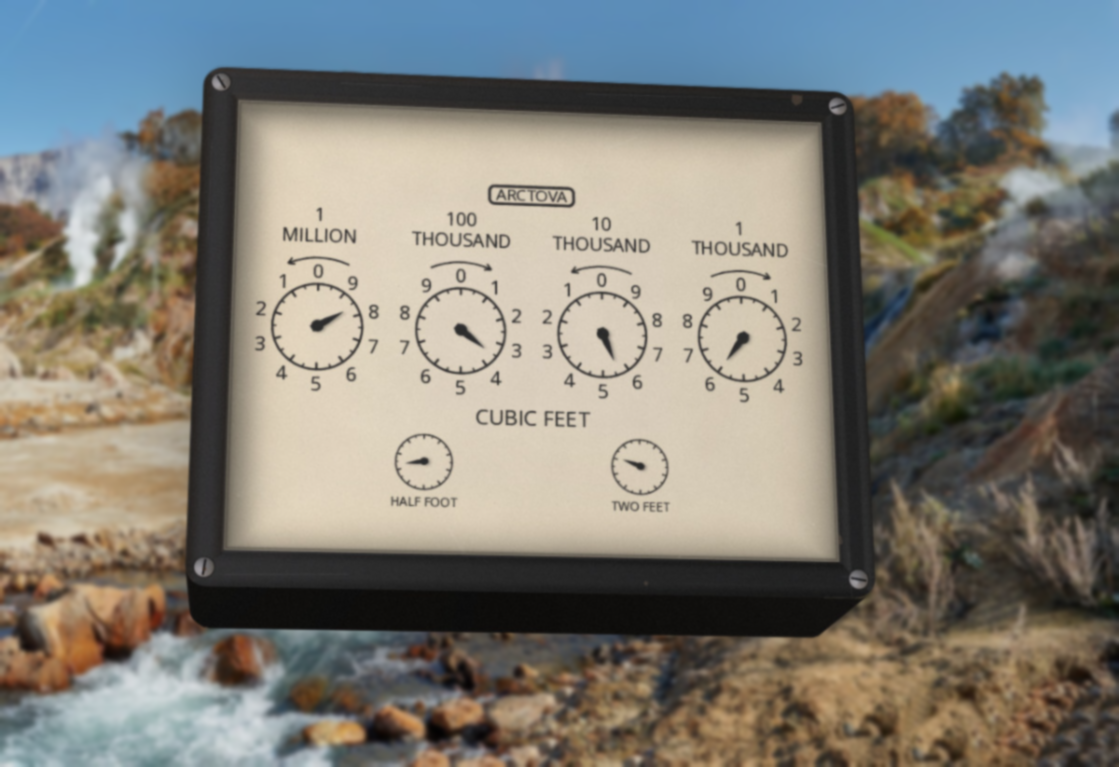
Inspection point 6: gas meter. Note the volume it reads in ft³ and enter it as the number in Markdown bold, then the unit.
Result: **835600** ft³
